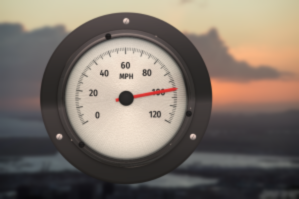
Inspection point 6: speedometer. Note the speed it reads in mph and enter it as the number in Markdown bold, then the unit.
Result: **100** mph
